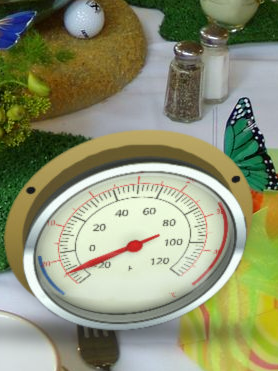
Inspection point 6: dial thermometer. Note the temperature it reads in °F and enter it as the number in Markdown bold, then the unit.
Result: **-10** °F
